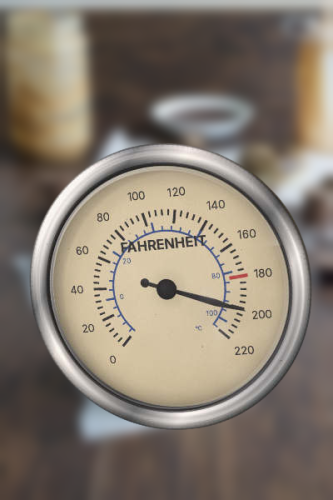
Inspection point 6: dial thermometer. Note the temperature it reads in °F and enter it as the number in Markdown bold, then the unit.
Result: **200** °F
